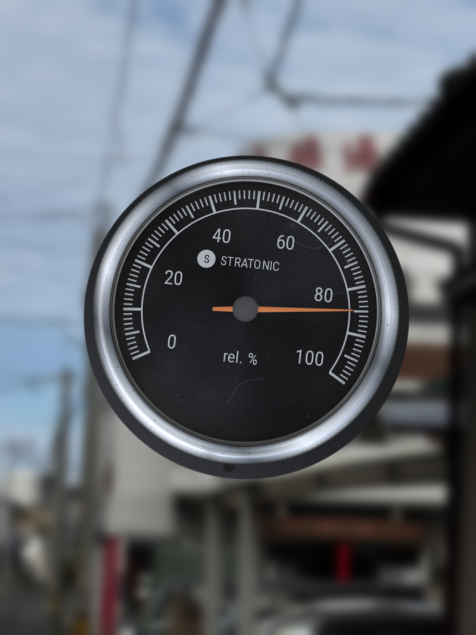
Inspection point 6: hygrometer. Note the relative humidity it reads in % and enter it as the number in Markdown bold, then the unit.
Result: **85** %
